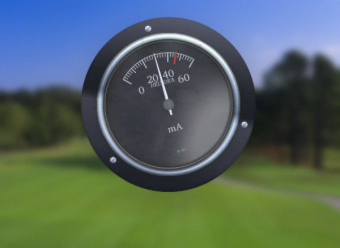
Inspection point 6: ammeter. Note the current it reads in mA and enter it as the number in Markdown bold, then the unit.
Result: **30** mA
